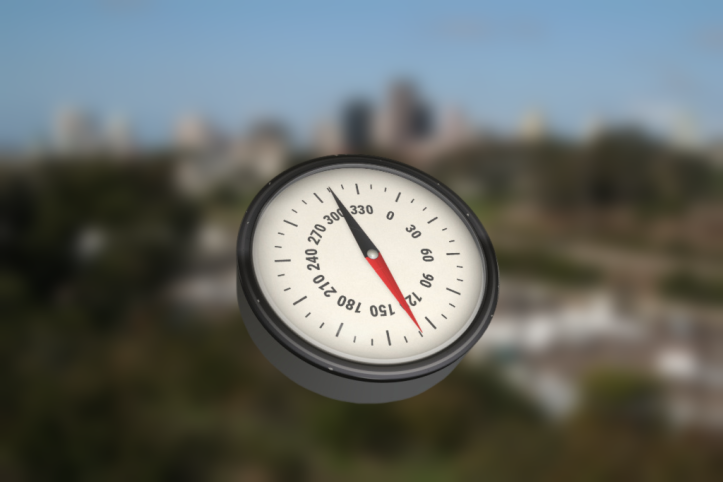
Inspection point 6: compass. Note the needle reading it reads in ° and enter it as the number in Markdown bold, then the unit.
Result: **130** °
